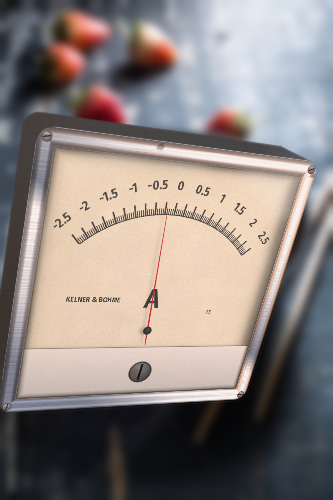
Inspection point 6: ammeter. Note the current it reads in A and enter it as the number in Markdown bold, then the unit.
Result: **-0.25** A
